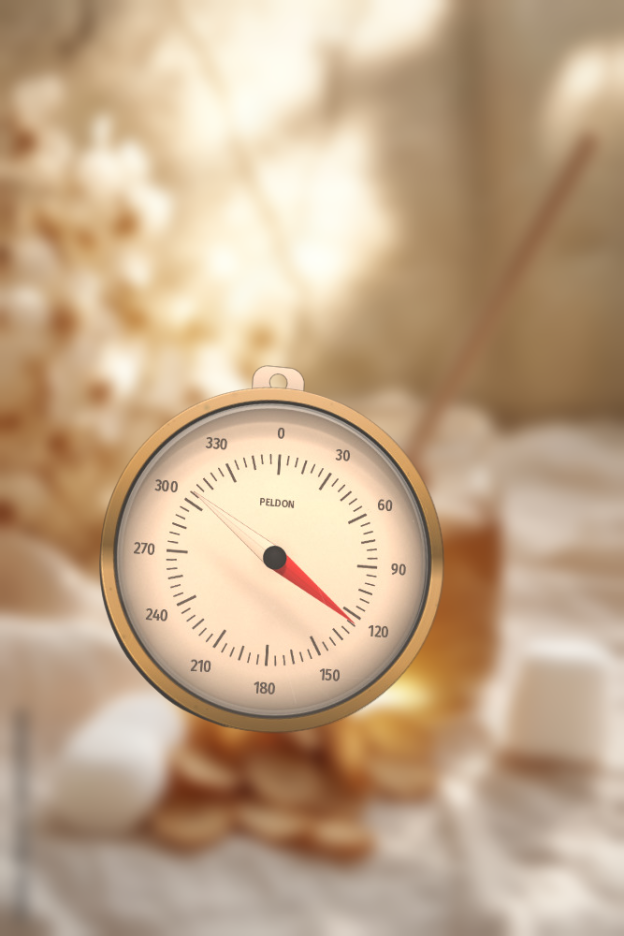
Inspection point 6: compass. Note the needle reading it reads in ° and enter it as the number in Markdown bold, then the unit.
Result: **125** °
